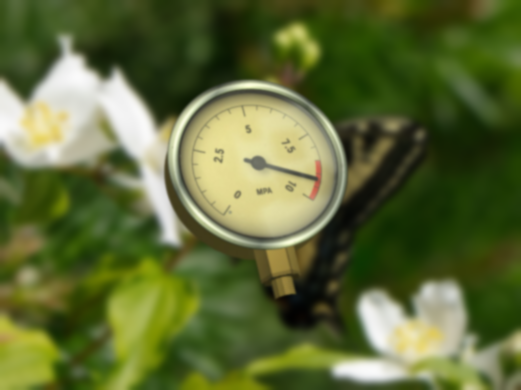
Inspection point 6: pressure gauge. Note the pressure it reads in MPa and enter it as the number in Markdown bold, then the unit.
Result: **9.25** MPa
